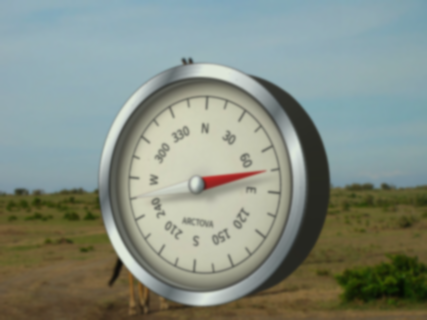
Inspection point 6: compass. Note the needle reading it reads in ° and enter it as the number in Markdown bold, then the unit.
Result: **75** °
